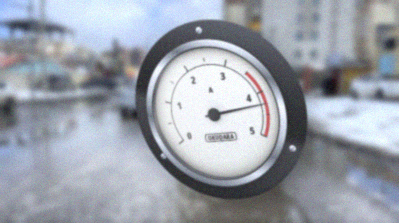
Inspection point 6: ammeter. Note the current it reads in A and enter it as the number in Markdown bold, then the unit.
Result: **4.25** A
